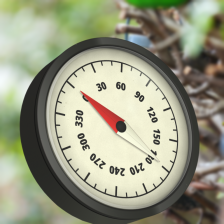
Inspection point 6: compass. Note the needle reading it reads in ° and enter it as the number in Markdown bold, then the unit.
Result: **0** °
